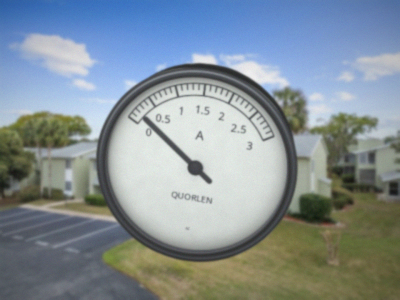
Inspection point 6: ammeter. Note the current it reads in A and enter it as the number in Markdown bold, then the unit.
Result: **0.2** A
